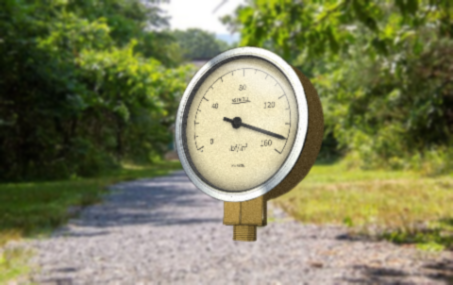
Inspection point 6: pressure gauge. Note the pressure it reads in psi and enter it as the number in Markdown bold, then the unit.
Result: **150** psi
